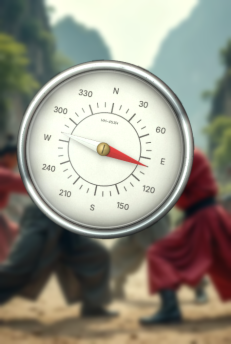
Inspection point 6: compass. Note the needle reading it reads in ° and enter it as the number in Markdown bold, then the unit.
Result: **100** °
